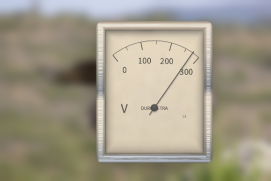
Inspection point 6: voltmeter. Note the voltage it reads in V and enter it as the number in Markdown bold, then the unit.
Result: **275** V
